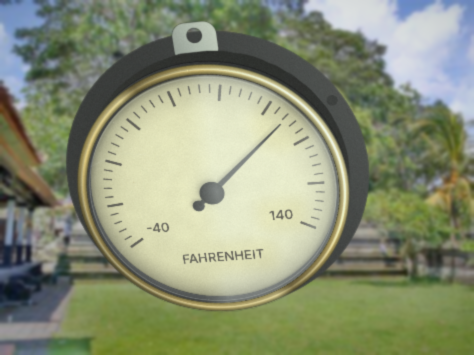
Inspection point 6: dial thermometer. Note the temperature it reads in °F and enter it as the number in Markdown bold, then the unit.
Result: **88** °F
